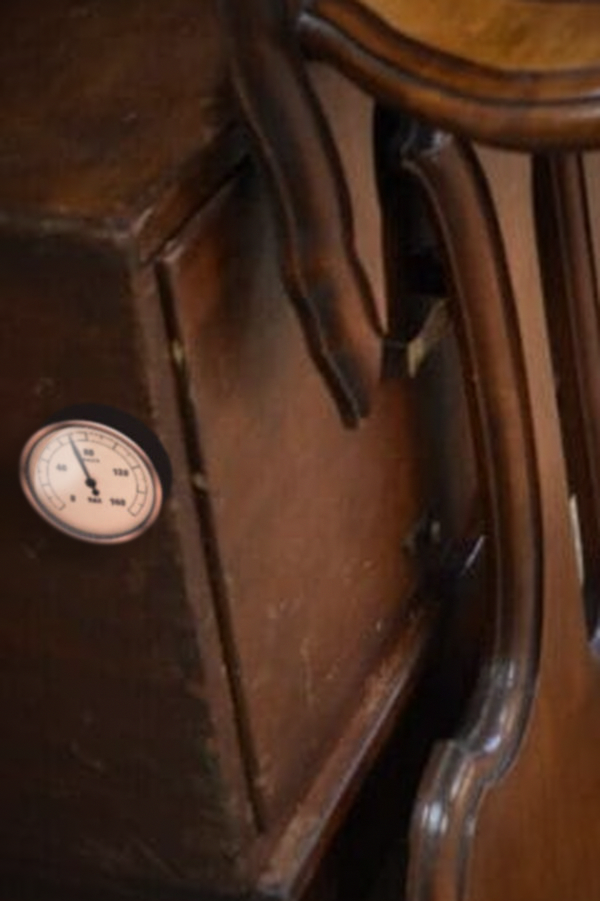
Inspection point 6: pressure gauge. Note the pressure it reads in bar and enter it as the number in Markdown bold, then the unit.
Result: **70** bar
